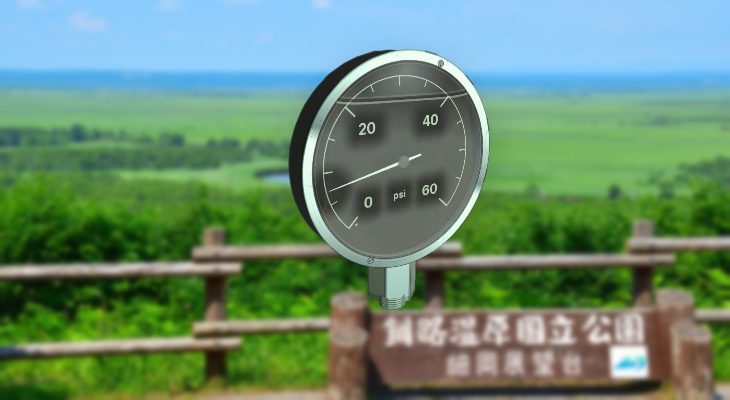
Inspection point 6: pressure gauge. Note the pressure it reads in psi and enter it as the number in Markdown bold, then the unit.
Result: **7.5** psi
